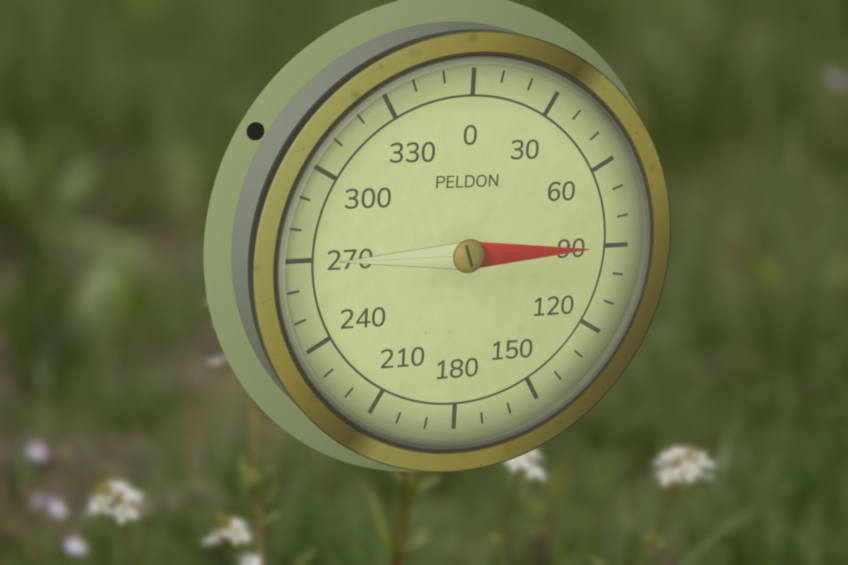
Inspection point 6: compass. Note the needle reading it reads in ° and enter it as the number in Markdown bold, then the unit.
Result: **90** °
